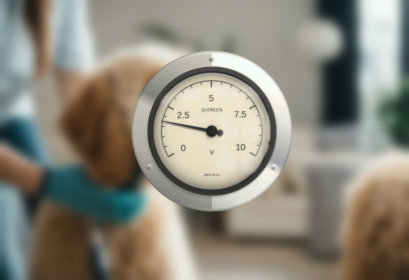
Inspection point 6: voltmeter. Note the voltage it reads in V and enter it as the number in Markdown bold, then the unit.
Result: **1.75** V
